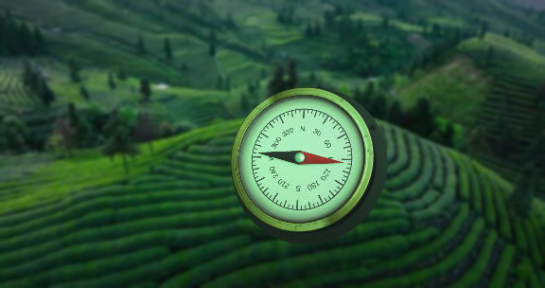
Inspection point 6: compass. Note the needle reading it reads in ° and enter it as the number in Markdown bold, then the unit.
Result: **95** °
